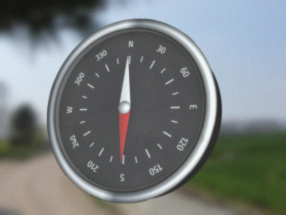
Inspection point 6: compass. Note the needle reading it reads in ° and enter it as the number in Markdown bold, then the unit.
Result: **180** °
